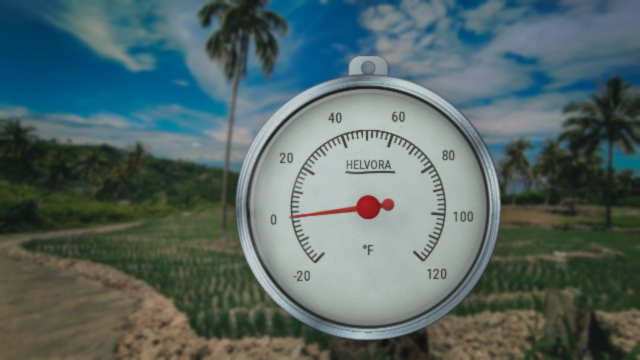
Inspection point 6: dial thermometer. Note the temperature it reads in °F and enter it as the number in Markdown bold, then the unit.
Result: **0** °F
